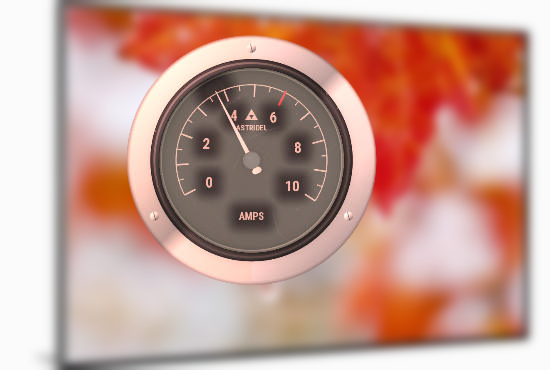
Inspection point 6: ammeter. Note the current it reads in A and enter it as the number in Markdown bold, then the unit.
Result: **3.75** A
